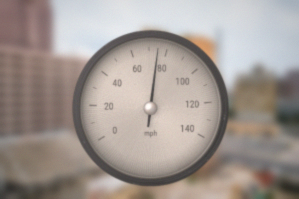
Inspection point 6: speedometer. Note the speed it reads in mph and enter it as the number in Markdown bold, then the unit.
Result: **75** mph
